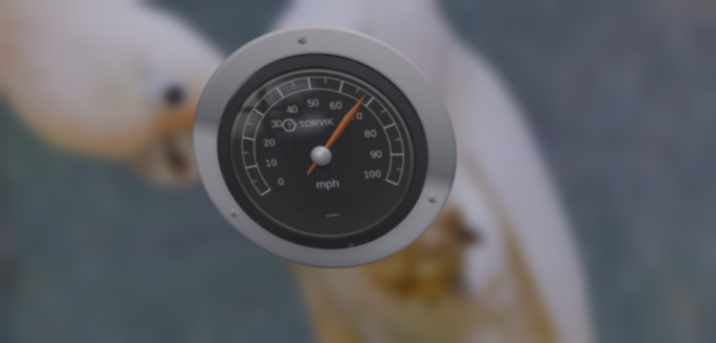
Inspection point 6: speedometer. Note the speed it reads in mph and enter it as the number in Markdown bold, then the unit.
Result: **67.5** mph
